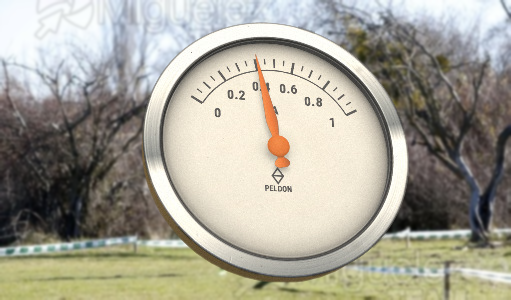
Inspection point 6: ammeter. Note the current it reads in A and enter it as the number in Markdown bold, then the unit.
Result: **0.4** A
